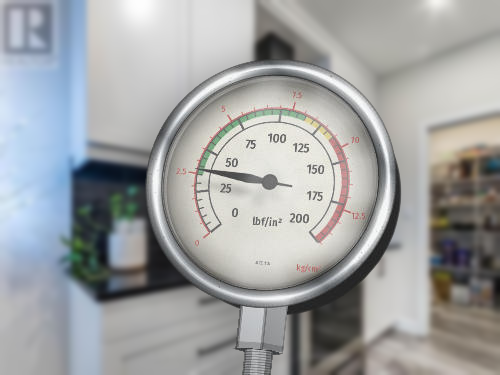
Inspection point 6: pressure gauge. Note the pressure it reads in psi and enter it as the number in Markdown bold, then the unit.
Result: **37.5** psi
